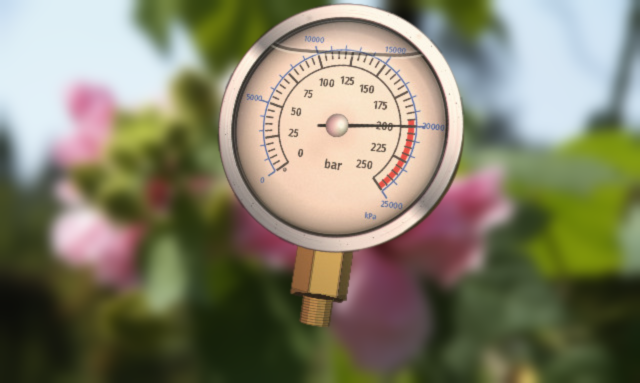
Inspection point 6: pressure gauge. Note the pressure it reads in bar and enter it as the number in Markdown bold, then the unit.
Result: **200** bar
